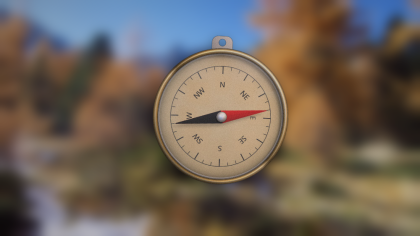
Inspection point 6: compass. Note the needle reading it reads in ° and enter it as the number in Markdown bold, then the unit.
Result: **80** °
